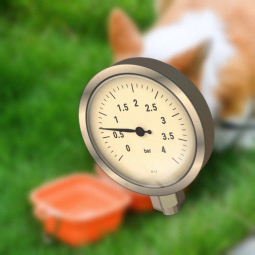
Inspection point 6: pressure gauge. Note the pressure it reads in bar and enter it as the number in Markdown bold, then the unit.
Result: **0.7** bar
